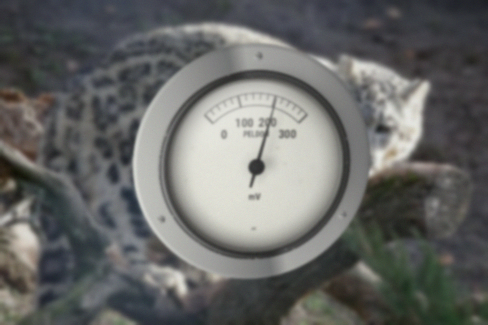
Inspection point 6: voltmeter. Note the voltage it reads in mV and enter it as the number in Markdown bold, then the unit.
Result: **200** mV
